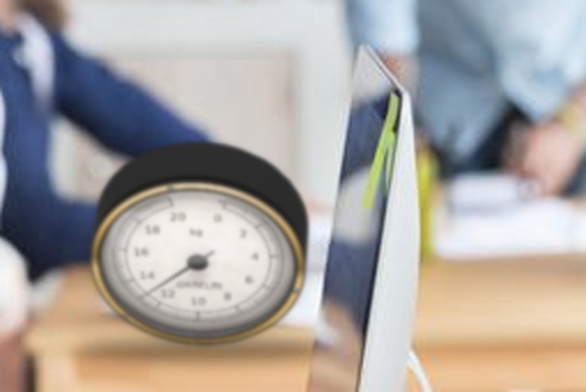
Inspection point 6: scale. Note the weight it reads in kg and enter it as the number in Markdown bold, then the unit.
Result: **13** kg
